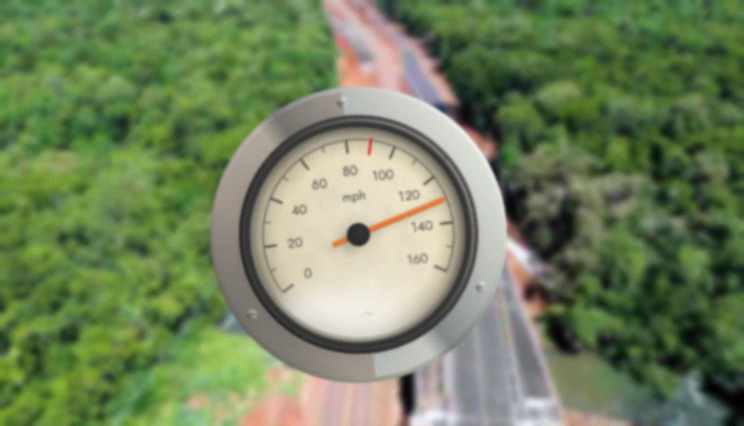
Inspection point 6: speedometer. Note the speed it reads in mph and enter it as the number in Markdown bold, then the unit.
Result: **130** mph
